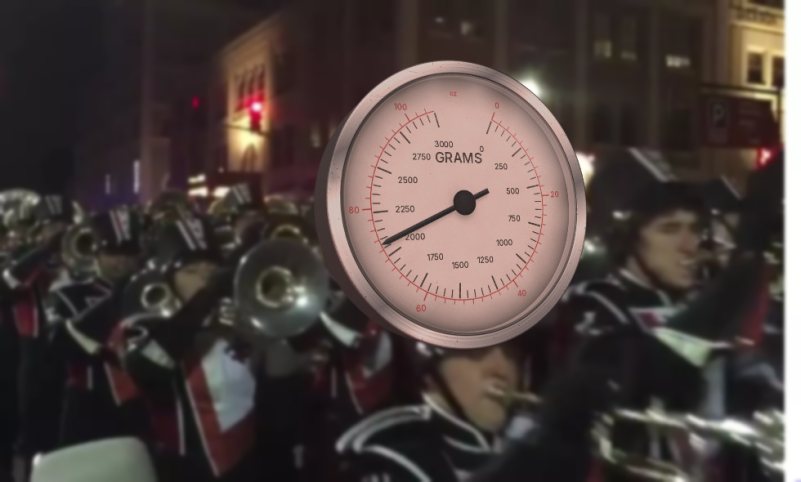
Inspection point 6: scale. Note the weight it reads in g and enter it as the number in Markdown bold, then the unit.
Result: **2075** g
